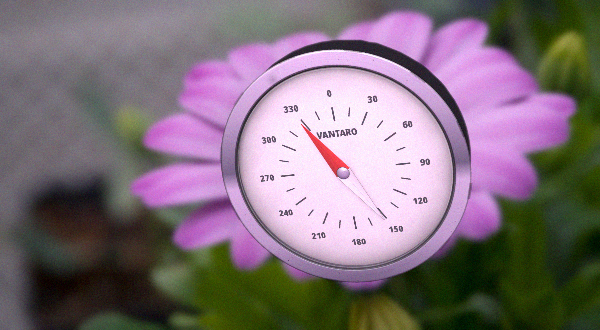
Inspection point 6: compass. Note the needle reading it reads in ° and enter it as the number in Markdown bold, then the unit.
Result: **330** °
